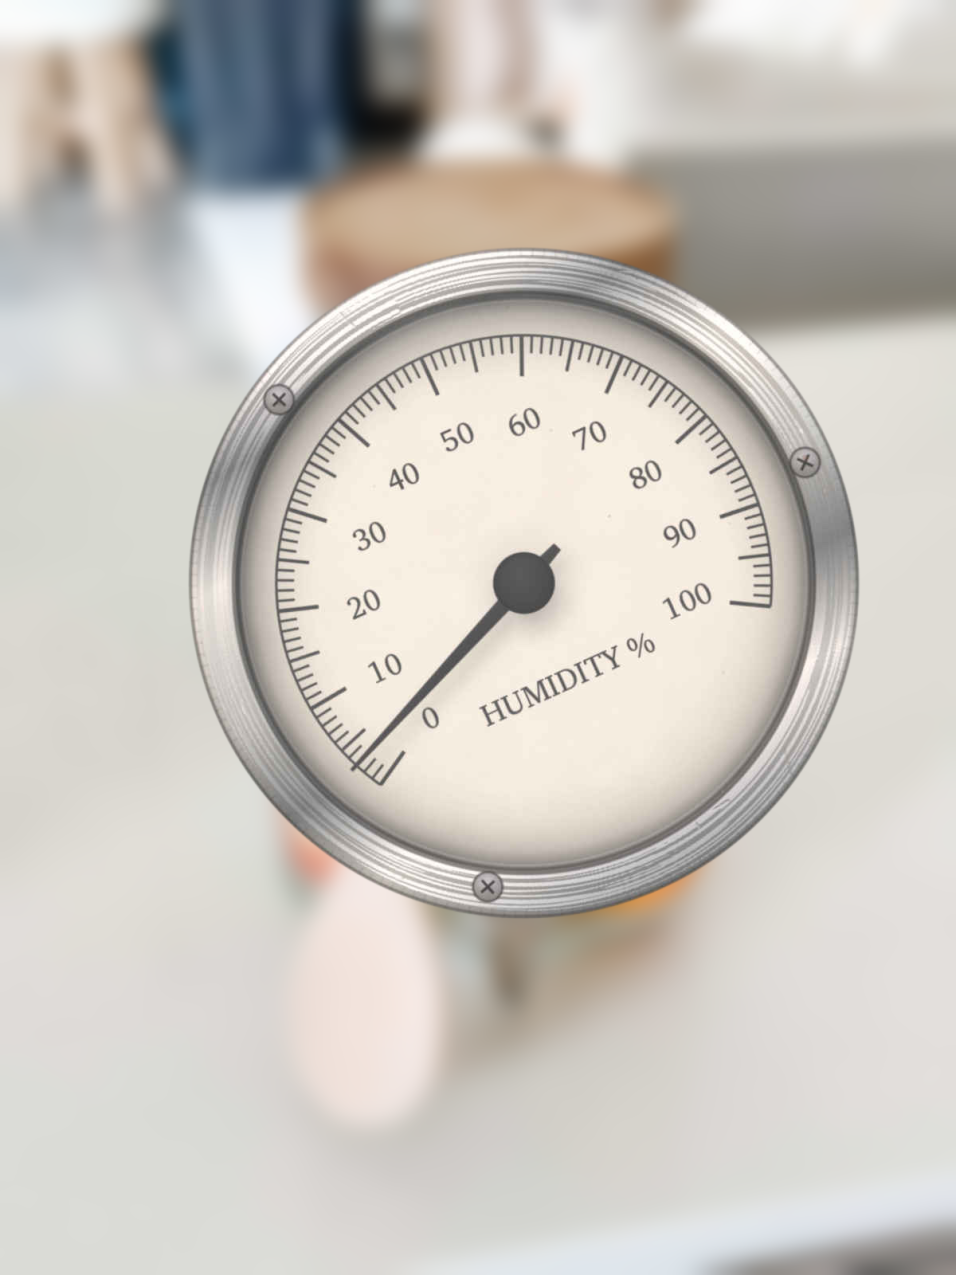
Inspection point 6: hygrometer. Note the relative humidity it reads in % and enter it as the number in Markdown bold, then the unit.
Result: **3** %
